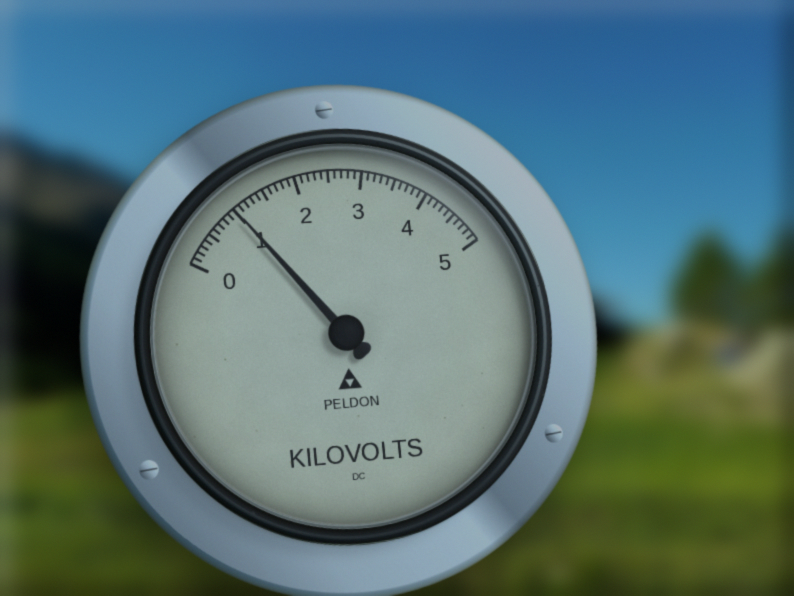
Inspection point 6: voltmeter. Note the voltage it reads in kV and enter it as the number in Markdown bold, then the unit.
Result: **1** kV
